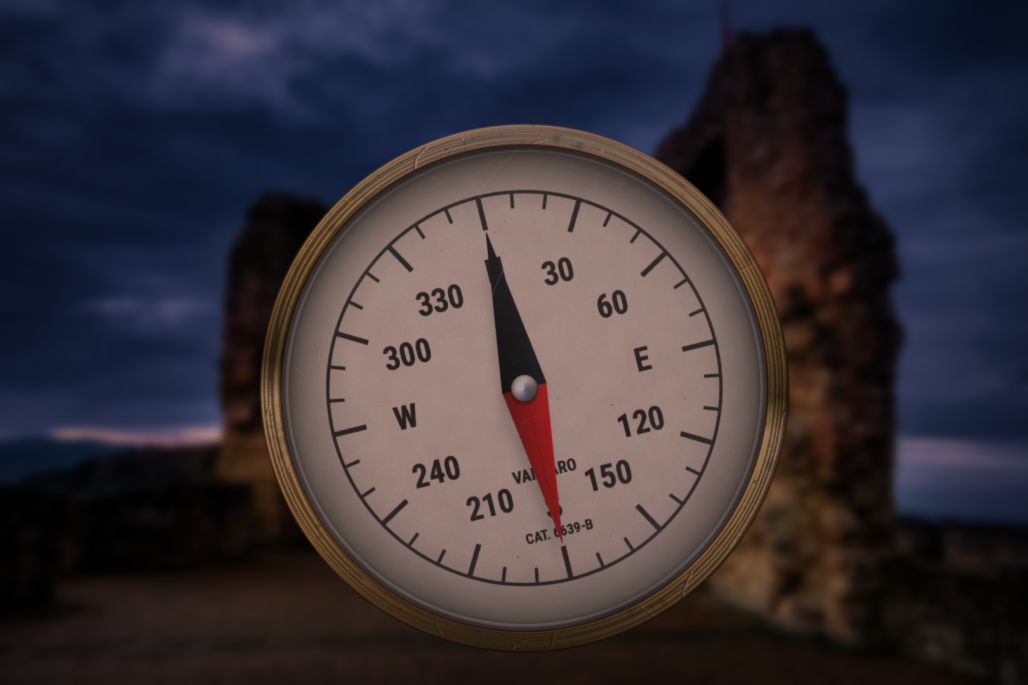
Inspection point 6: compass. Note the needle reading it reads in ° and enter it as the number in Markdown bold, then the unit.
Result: **180** °
